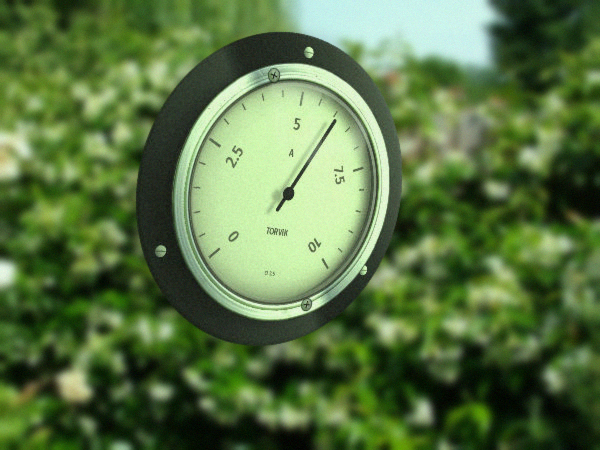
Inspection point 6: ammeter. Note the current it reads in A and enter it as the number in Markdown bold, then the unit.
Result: **6** A
